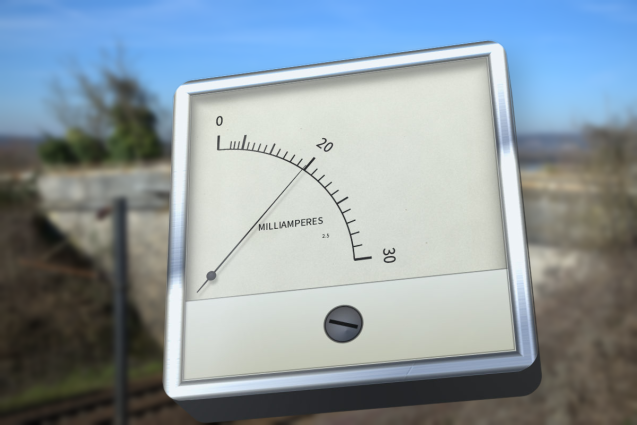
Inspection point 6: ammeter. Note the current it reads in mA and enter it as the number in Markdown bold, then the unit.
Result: **20** mA
